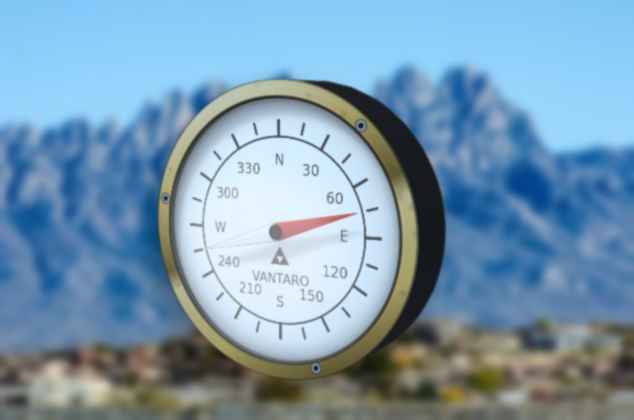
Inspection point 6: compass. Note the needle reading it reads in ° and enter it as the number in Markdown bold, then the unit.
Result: **75** °
